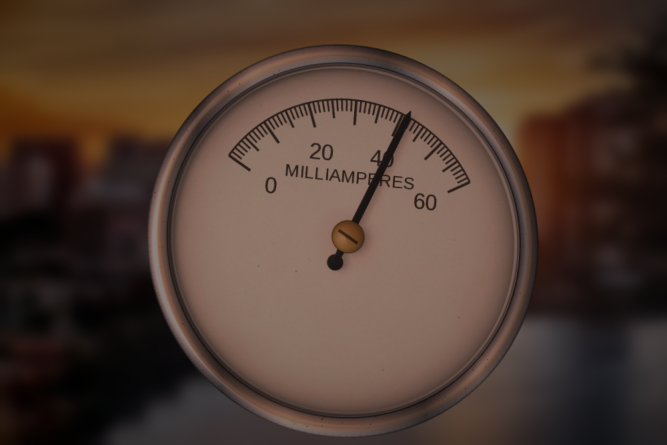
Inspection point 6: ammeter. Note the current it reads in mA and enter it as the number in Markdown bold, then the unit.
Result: **41** mA
